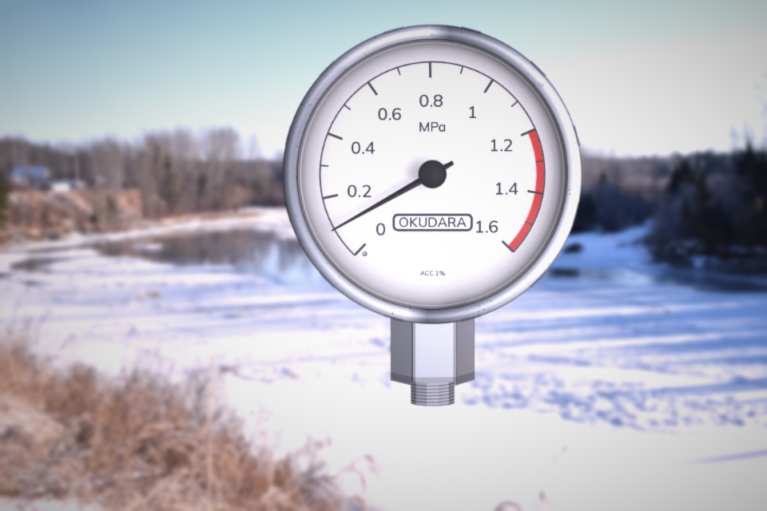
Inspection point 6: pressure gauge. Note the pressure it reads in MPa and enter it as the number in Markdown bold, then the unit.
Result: **0.1** MPa
